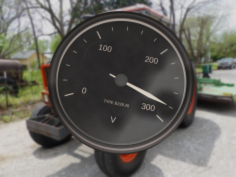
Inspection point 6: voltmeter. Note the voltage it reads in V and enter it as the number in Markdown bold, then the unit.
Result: **280** V
